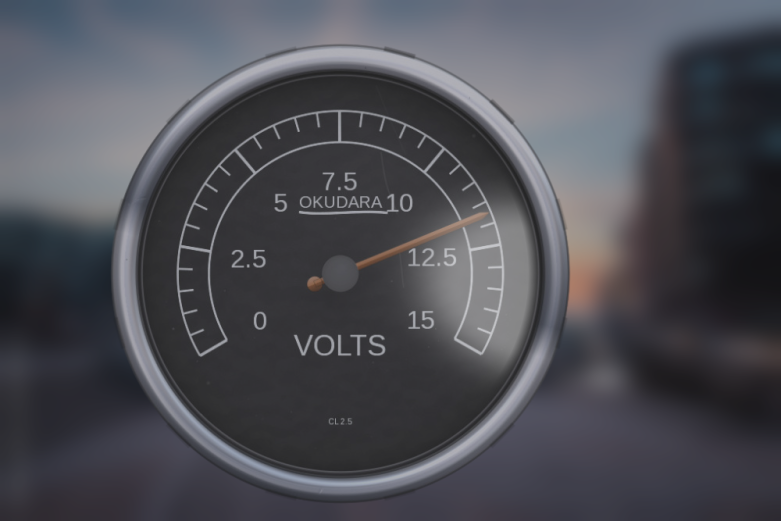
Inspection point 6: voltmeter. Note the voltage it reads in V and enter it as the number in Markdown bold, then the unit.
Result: **11.75** V
